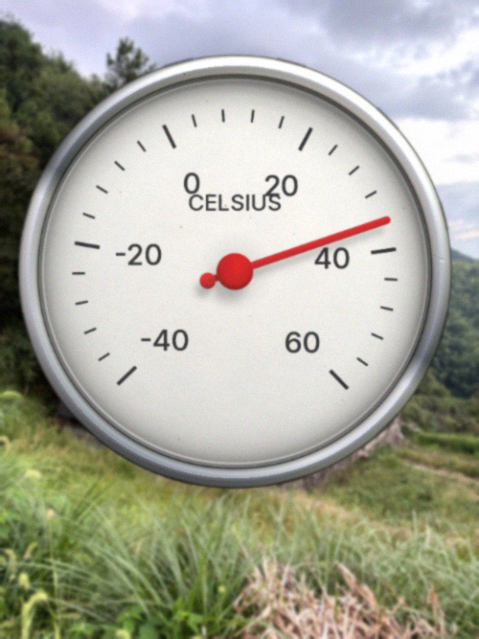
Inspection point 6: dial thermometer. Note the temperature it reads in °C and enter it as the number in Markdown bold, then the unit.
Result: **36** °C
